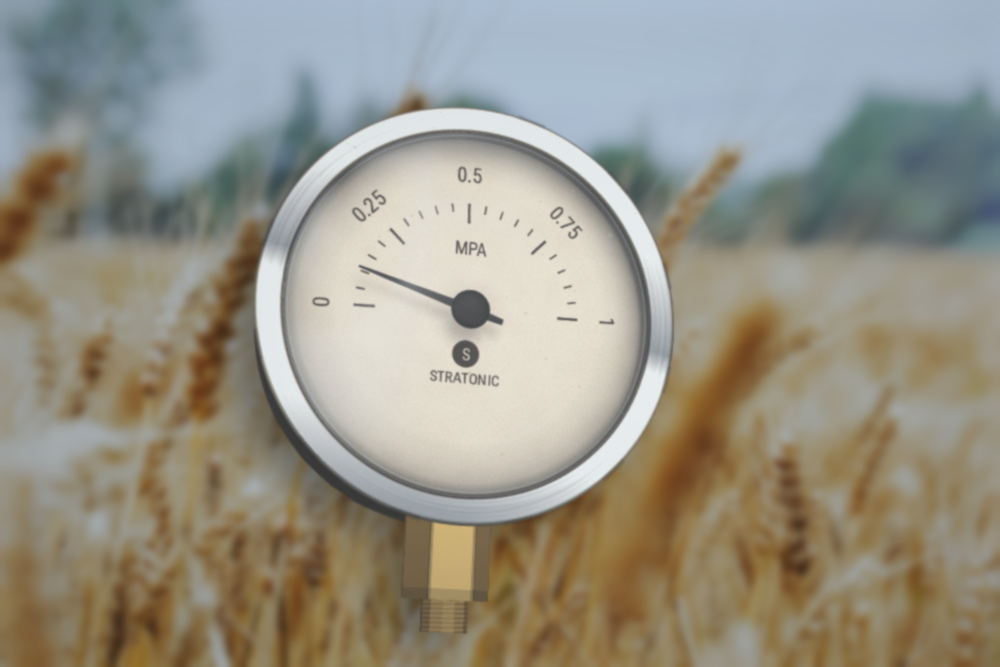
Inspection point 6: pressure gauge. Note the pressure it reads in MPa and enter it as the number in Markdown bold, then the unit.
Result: **0.1** MPa
